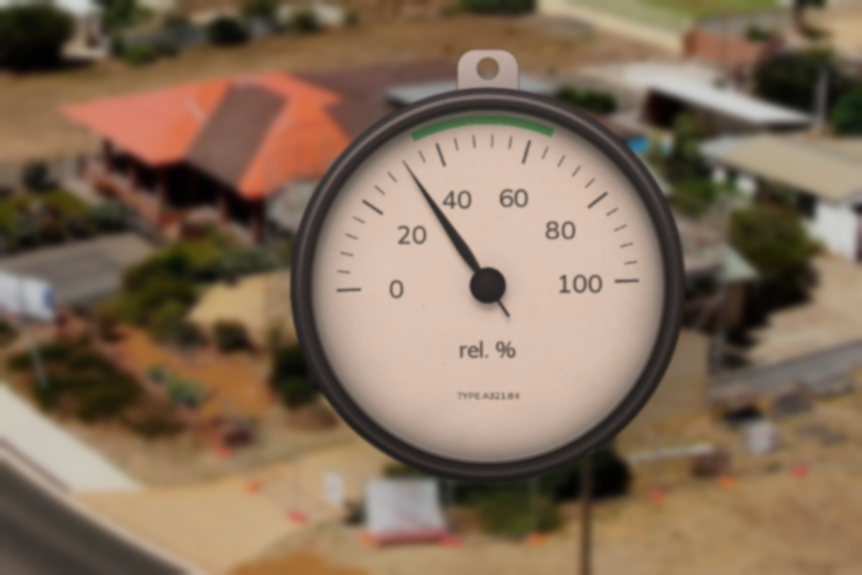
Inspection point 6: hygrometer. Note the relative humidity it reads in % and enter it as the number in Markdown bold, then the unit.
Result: **32** %
